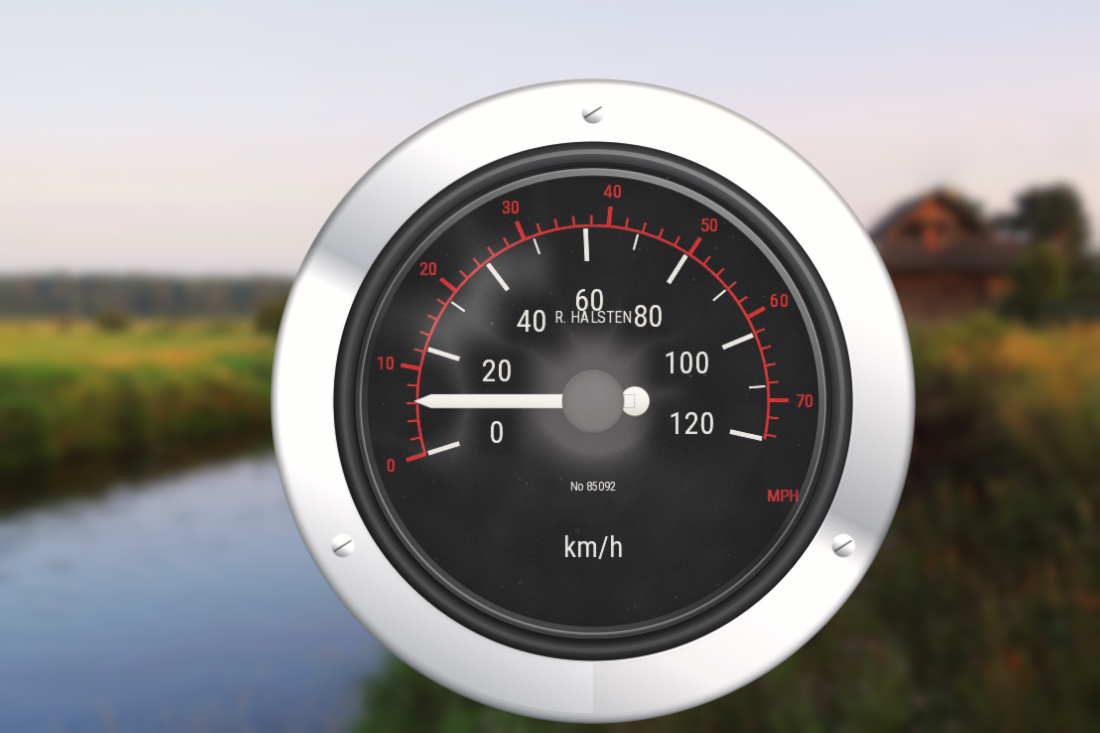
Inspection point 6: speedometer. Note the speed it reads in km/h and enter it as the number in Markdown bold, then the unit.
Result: **10** km/h
